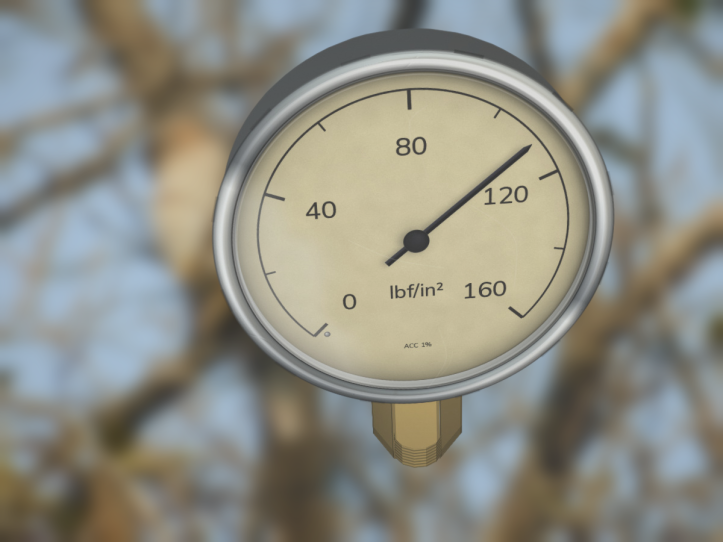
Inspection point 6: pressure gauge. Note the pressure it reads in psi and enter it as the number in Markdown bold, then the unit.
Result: **110** psi
